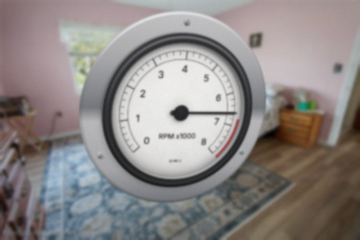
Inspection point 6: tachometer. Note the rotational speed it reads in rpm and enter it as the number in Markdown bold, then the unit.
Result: **6600** rpm
